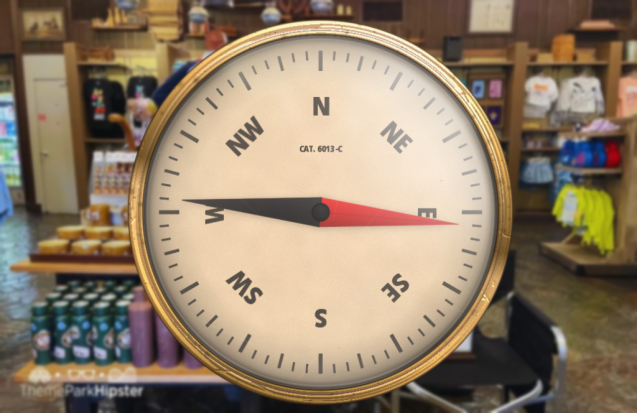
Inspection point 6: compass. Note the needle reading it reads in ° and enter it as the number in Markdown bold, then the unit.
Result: **95** °
